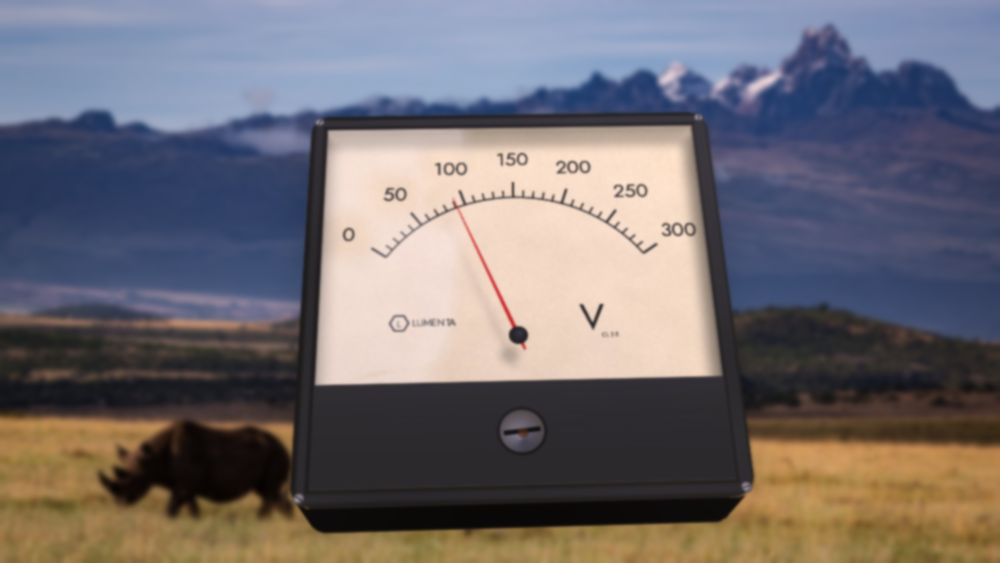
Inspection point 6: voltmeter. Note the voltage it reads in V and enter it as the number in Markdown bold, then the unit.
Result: **90** V
